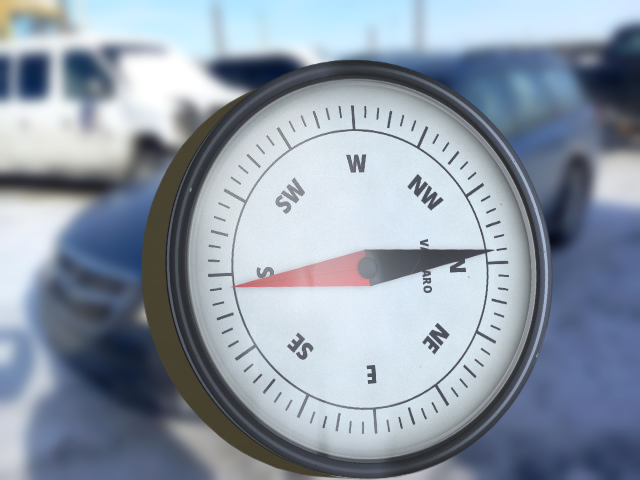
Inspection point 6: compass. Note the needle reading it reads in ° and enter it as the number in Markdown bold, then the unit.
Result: **175** °
